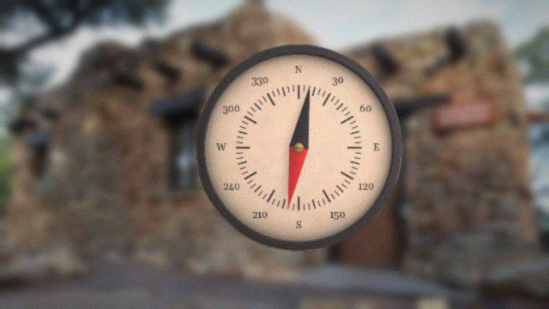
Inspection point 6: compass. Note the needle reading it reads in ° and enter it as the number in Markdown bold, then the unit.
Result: **190** °
